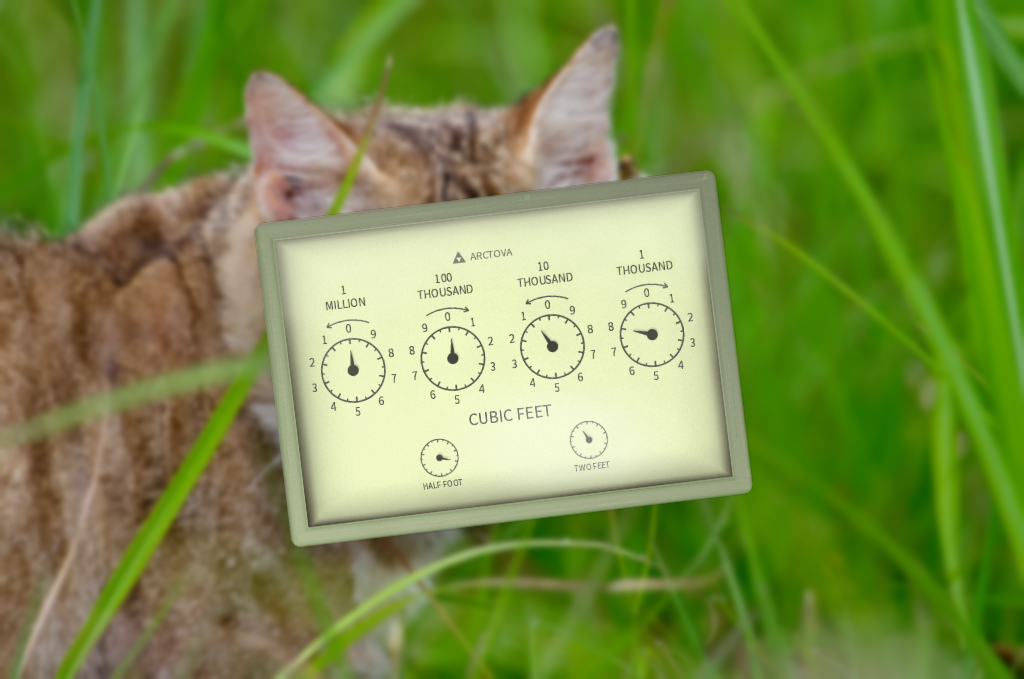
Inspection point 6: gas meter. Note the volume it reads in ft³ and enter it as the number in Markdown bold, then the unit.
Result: **800** ft³
